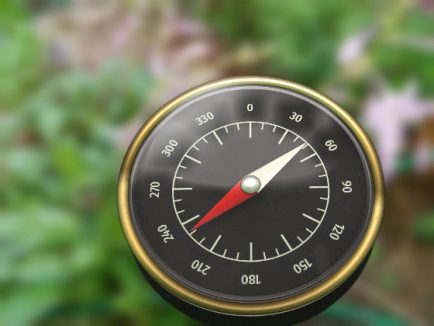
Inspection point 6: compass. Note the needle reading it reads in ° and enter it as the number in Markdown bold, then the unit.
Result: **230** °
